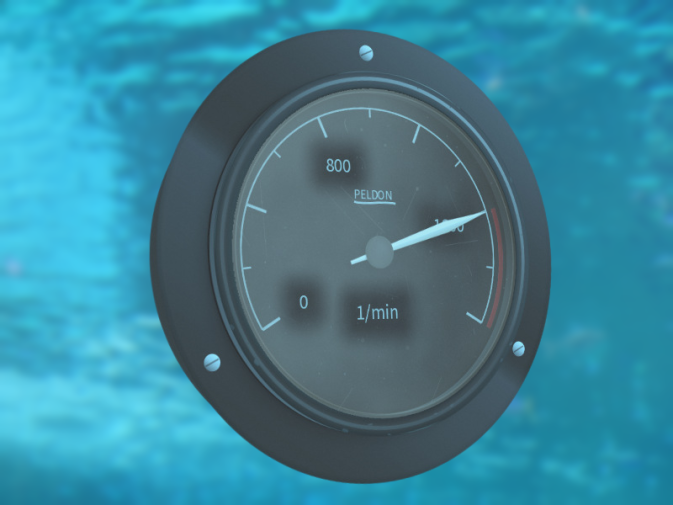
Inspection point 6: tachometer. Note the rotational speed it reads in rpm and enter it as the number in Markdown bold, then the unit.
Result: **1600** rpm
